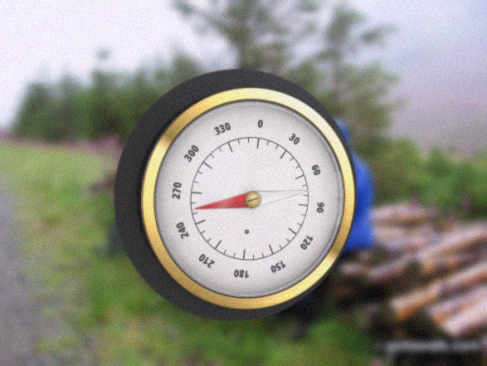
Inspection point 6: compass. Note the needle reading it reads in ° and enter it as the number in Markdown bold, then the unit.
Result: **255** °
